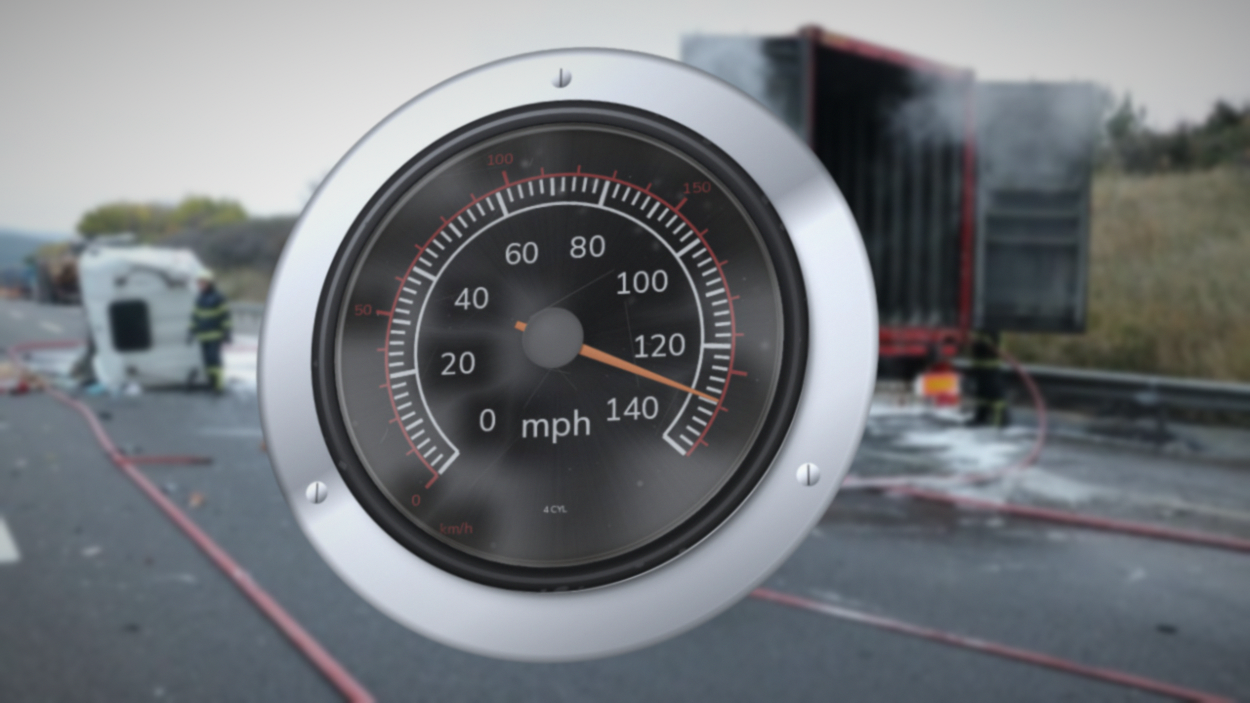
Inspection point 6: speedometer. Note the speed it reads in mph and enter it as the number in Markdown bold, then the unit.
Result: **130** mph
